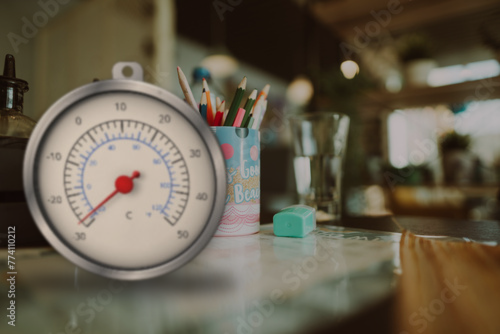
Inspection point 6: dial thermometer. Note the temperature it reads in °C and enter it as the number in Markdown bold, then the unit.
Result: **-28** °C
